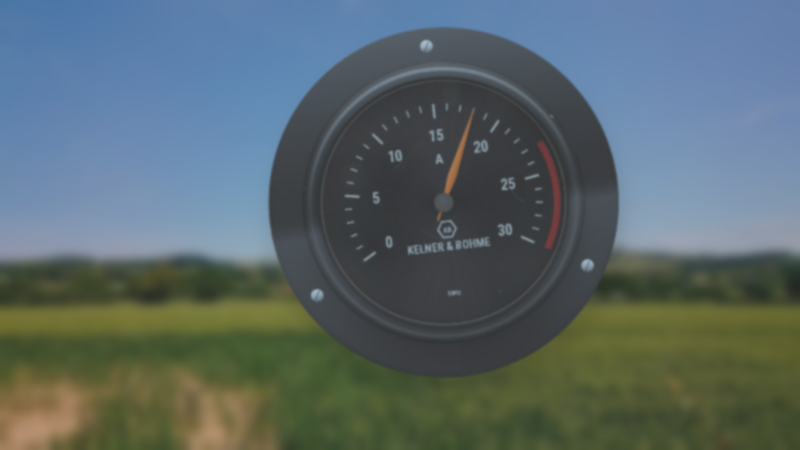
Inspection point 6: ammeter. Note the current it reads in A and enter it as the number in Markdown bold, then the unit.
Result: **18** A
